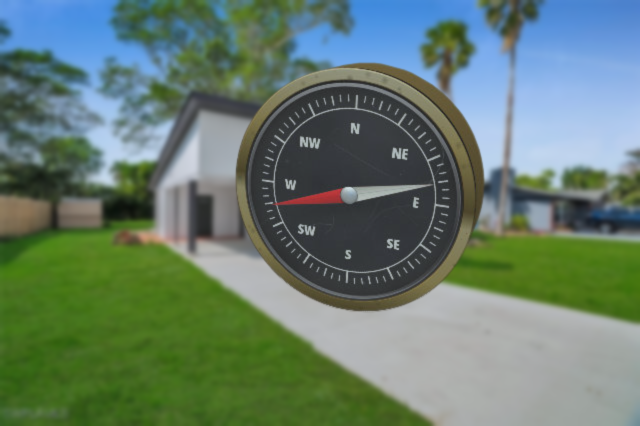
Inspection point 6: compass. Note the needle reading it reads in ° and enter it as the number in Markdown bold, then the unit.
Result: **255** °
